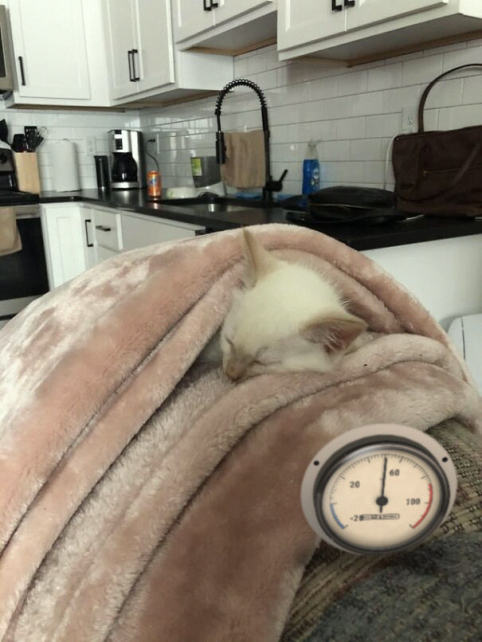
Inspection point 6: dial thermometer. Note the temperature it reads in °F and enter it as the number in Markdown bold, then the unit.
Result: **50** °F
